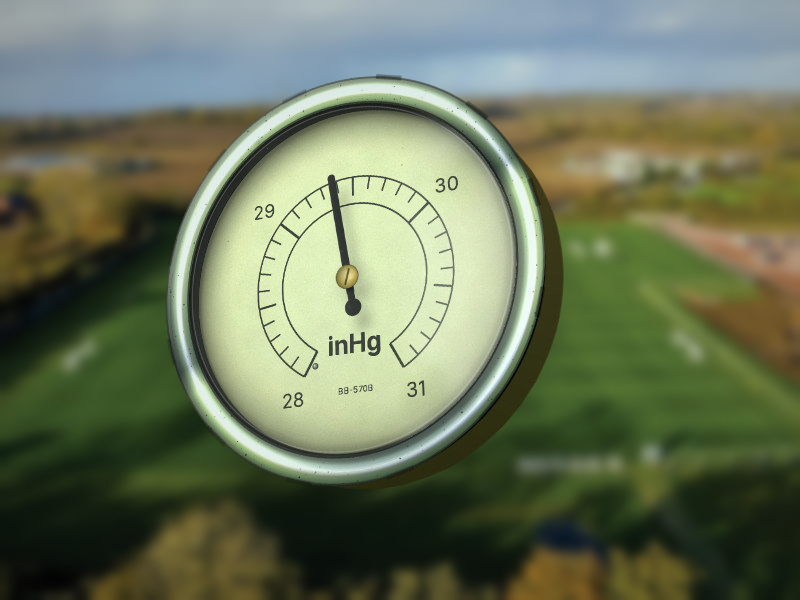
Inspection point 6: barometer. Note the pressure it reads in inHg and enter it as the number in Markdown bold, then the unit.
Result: **29.4** inHg
